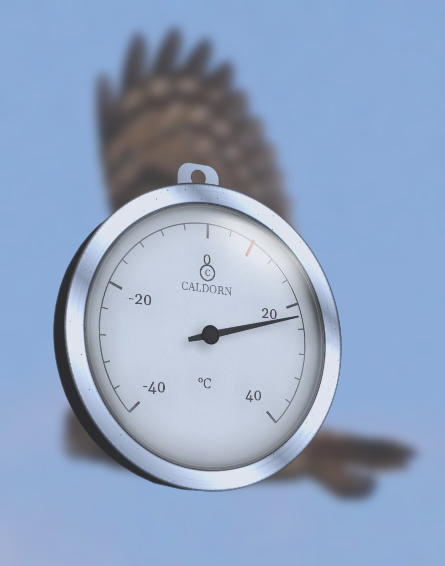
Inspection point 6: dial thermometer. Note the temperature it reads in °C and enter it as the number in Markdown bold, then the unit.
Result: **22** °C
